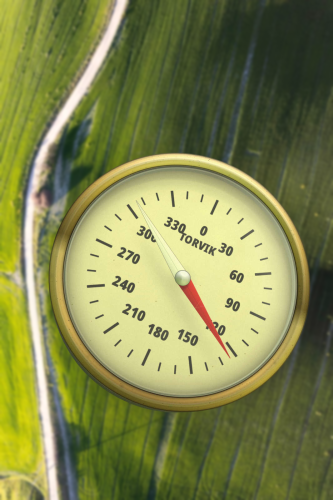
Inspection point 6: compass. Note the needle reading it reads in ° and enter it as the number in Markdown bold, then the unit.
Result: **125** °
